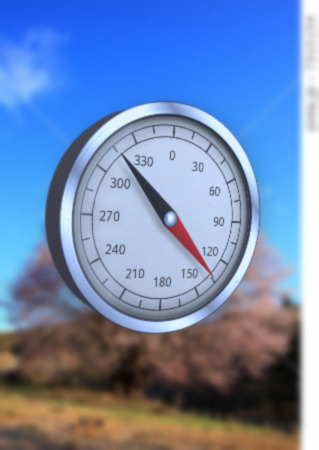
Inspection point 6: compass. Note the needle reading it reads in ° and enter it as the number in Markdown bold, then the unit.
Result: **135** °
